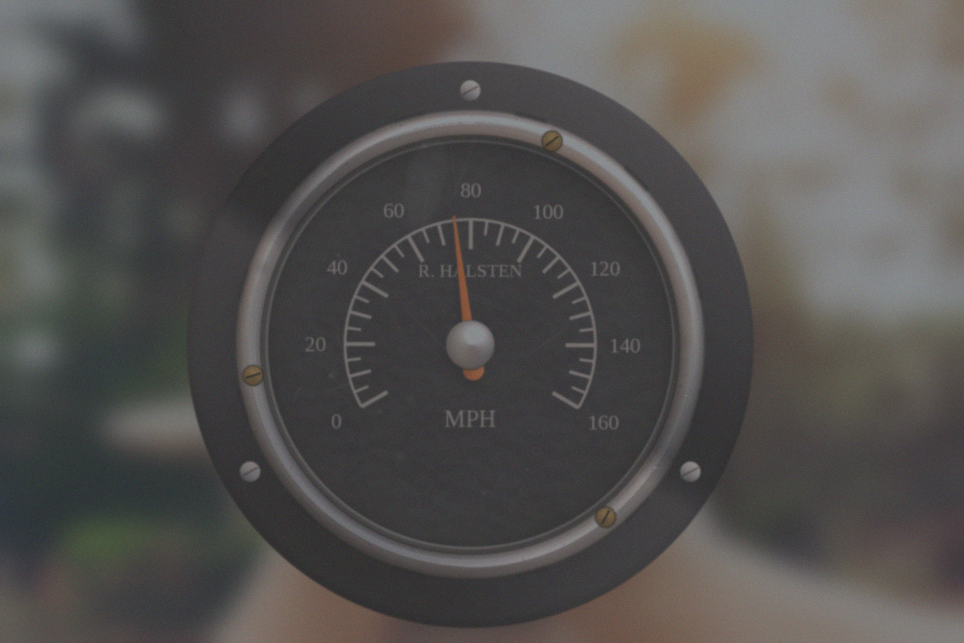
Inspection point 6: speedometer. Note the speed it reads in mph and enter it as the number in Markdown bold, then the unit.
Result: **75** mph
